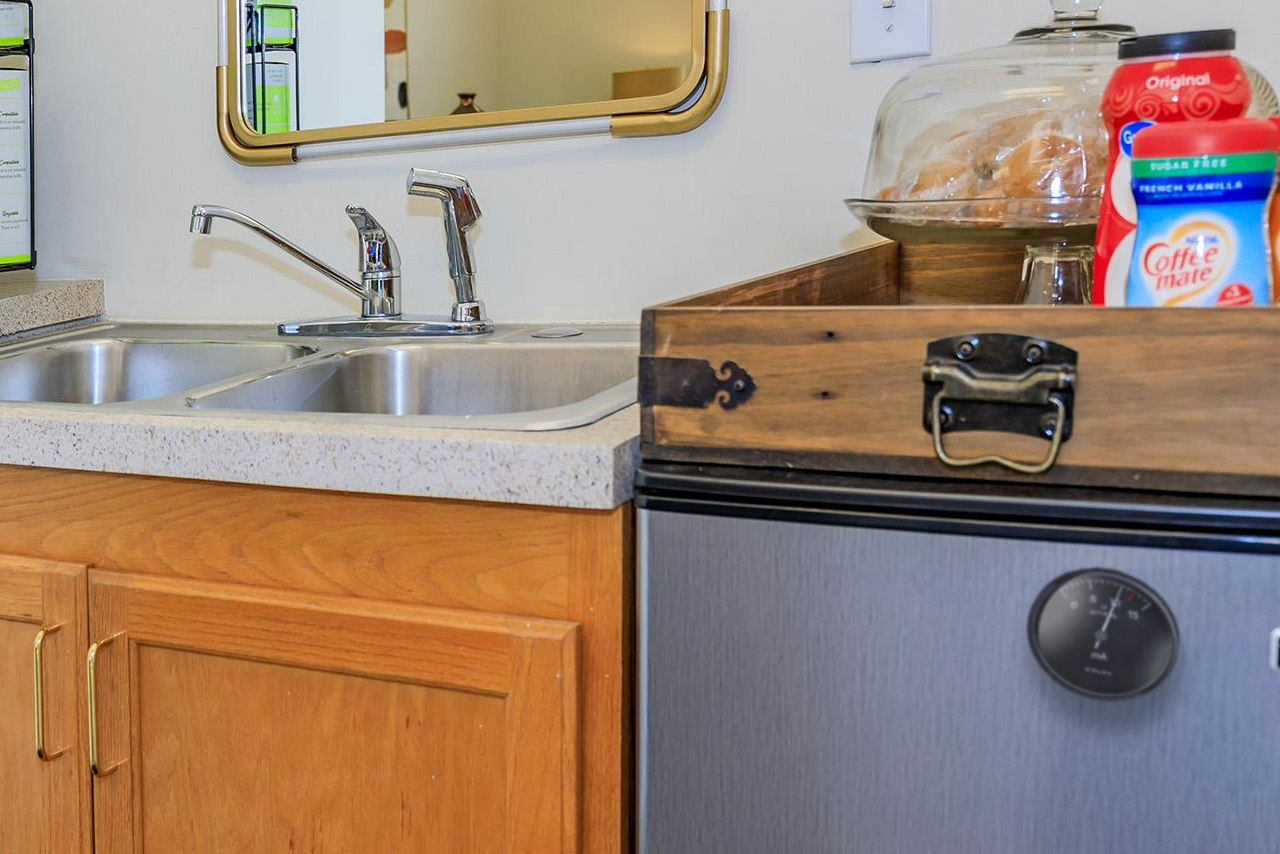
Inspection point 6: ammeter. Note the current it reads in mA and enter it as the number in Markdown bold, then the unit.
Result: **10** mA
